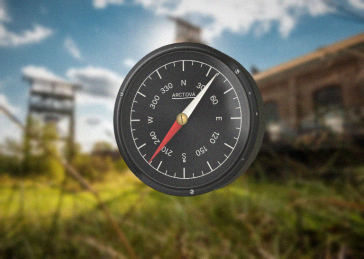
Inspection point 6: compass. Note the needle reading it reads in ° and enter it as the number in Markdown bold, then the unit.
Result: **220** °
